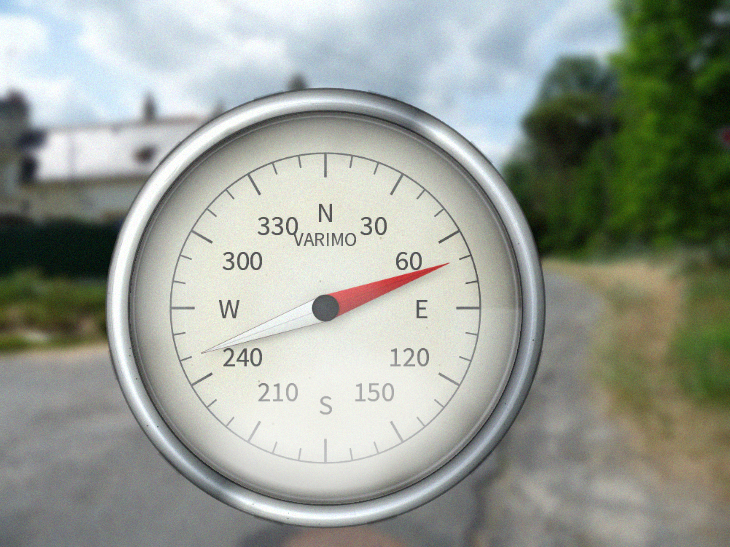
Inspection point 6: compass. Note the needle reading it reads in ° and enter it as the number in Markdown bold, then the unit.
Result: **70** °
